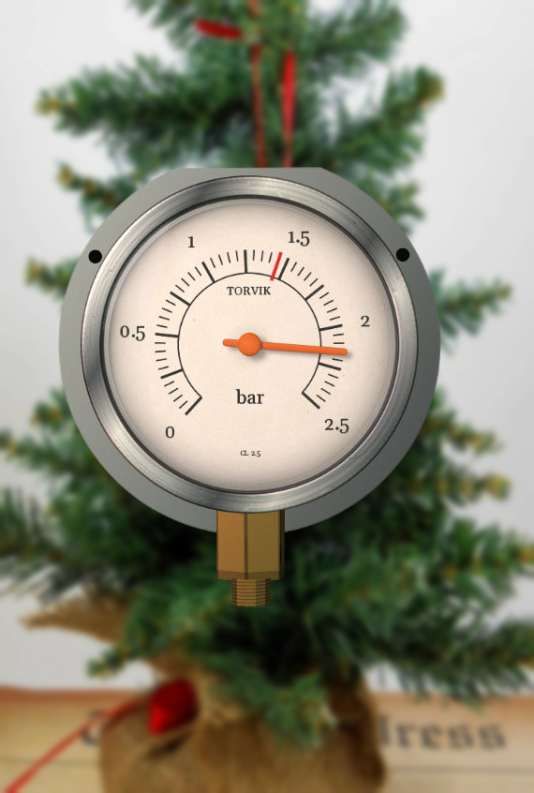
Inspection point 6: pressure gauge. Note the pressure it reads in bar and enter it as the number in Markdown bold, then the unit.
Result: **2.15** bar
